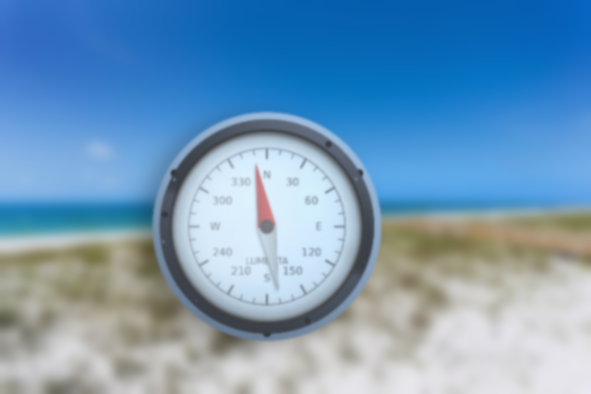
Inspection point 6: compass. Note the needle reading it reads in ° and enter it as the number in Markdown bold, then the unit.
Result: **350** °
